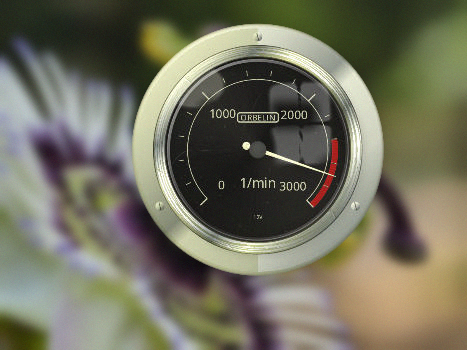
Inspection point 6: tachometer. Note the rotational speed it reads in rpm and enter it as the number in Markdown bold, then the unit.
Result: **2700** rpm
